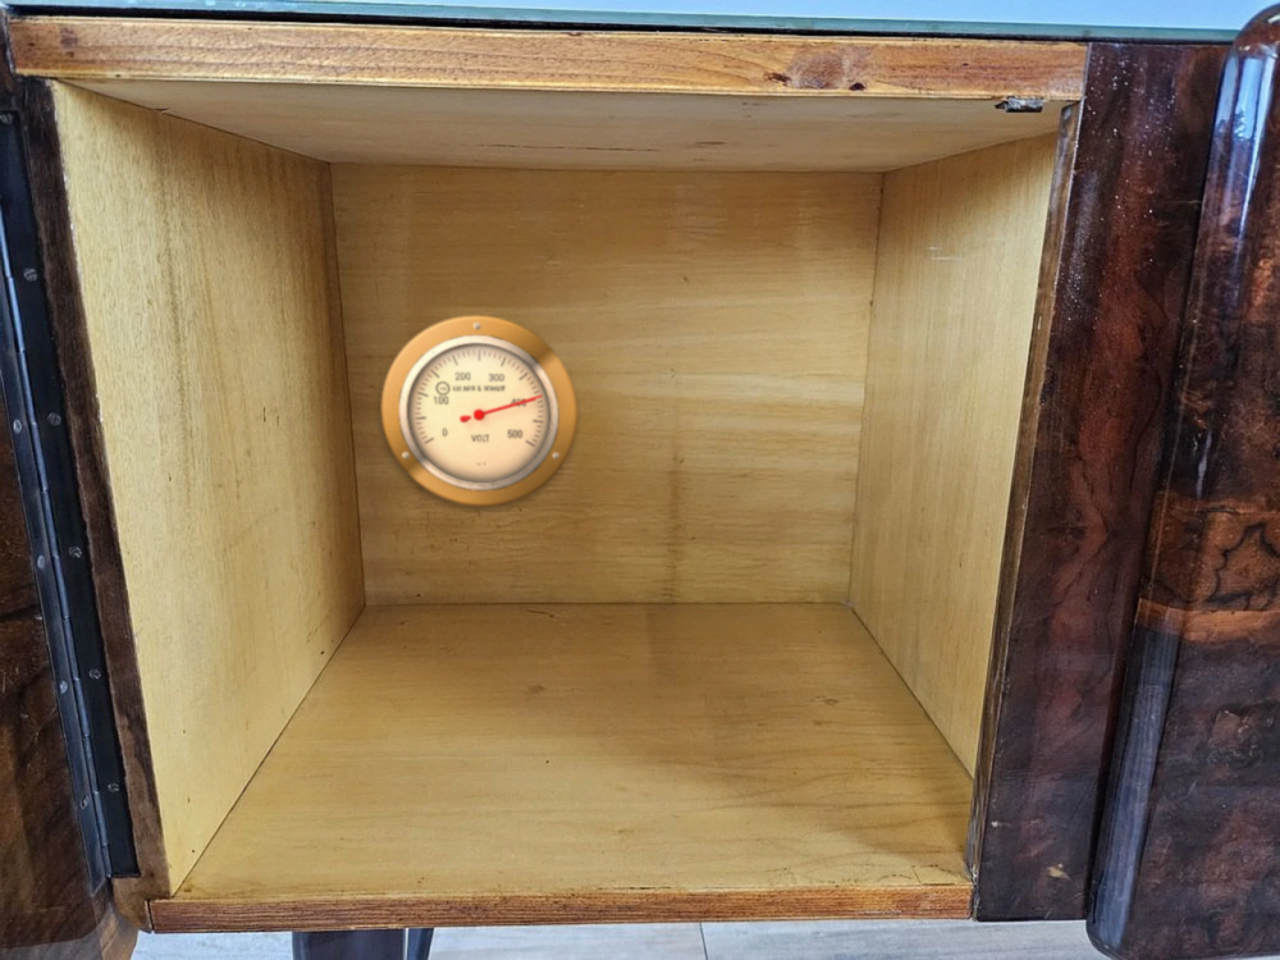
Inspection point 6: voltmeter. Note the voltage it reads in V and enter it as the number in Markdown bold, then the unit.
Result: **400** V
